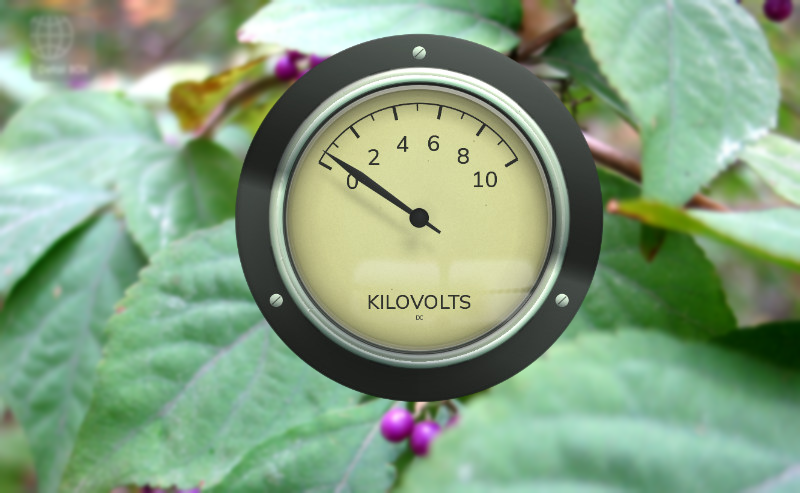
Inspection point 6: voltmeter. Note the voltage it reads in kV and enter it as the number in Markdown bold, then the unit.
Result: **0.5** kV
